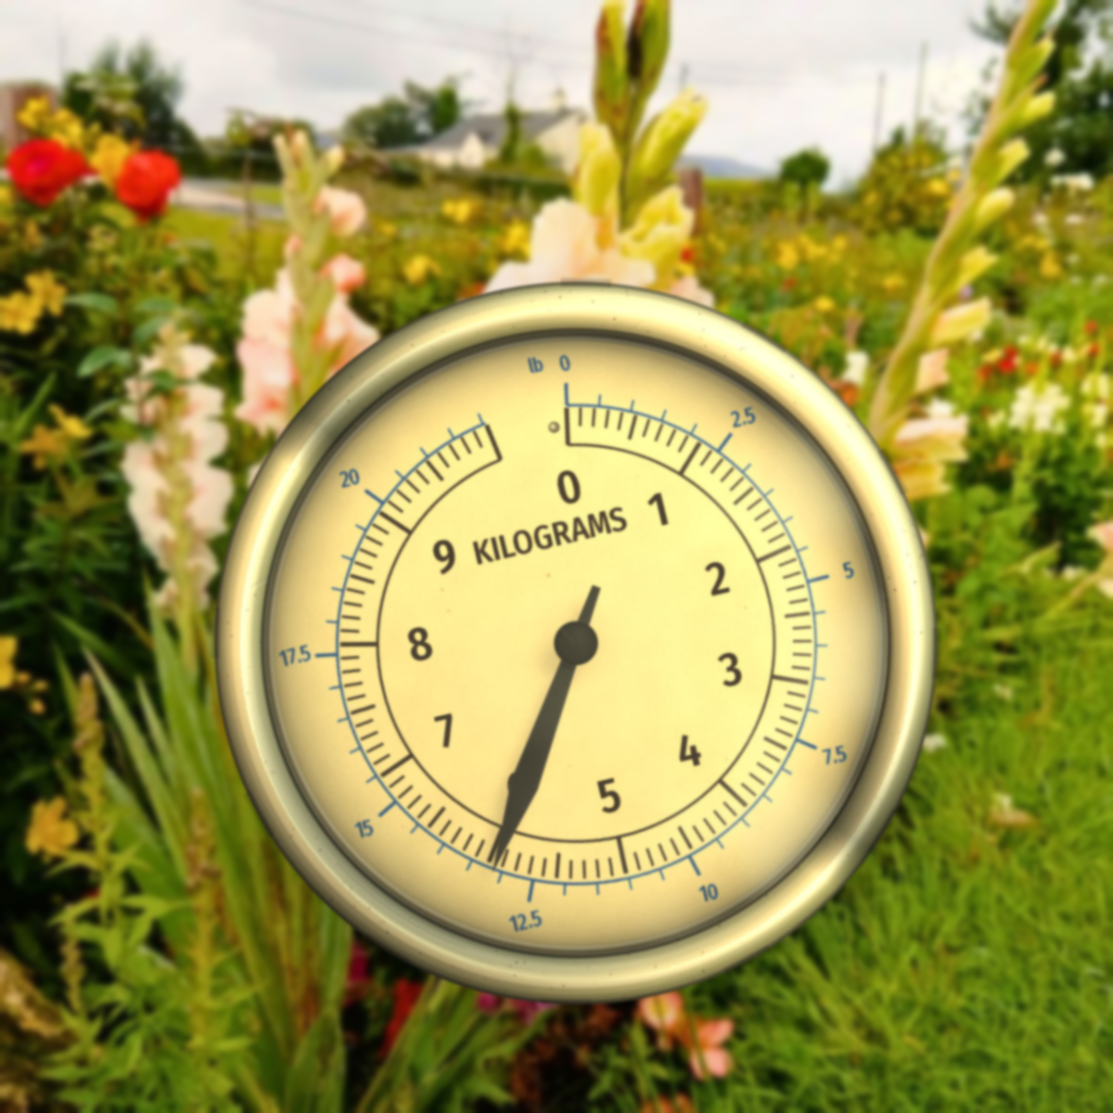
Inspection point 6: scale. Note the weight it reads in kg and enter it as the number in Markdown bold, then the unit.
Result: **5.95** kg
